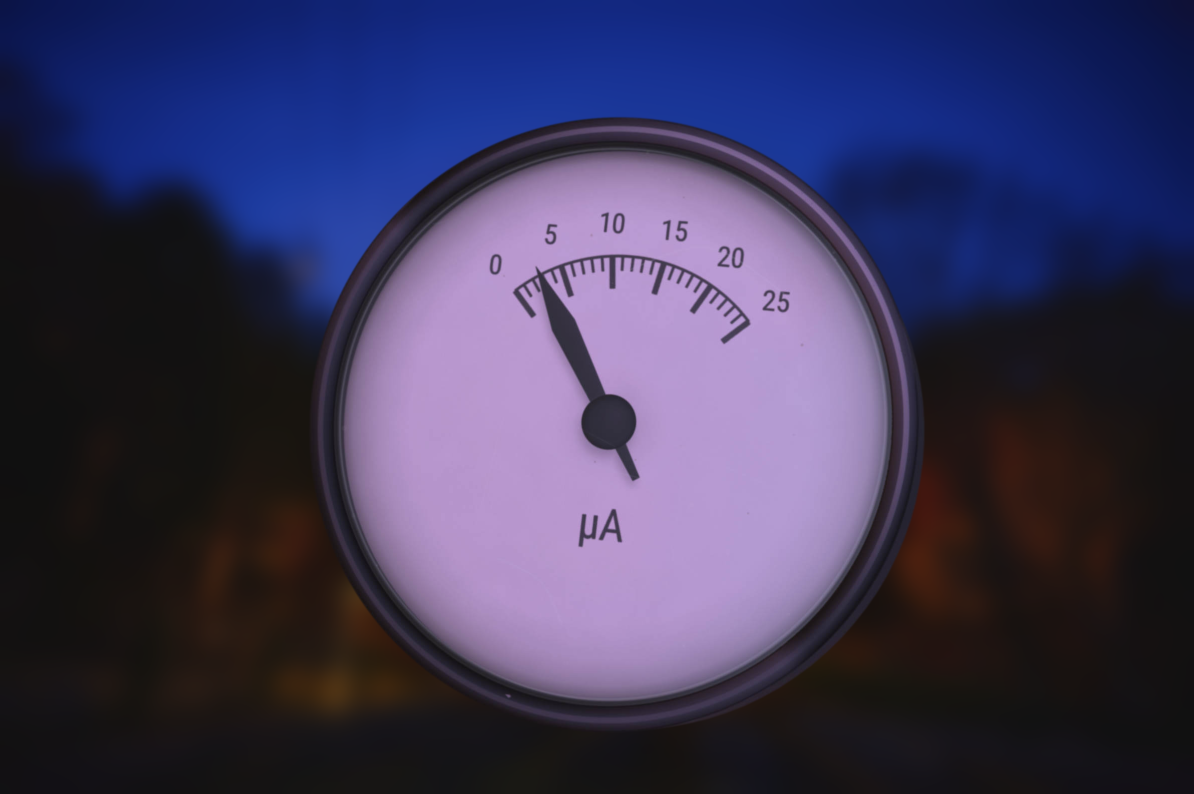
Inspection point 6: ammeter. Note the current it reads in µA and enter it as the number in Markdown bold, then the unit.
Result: **3** µA
